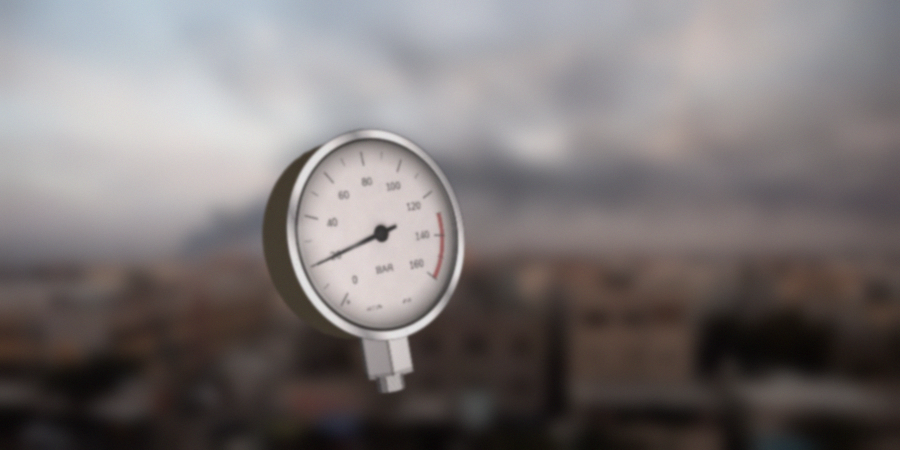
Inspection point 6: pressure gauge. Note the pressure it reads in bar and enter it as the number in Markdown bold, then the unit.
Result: **20** bar
